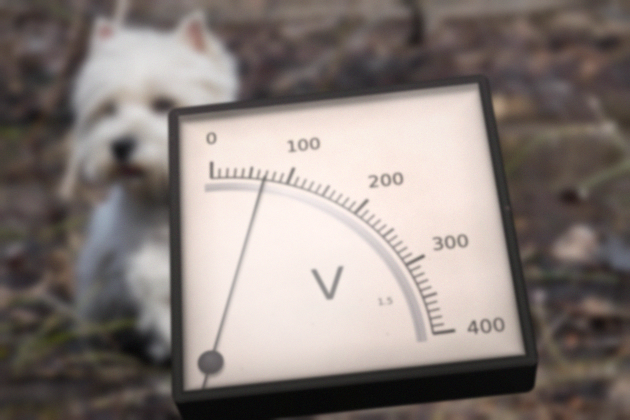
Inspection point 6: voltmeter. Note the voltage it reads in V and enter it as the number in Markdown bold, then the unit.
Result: **70** V
